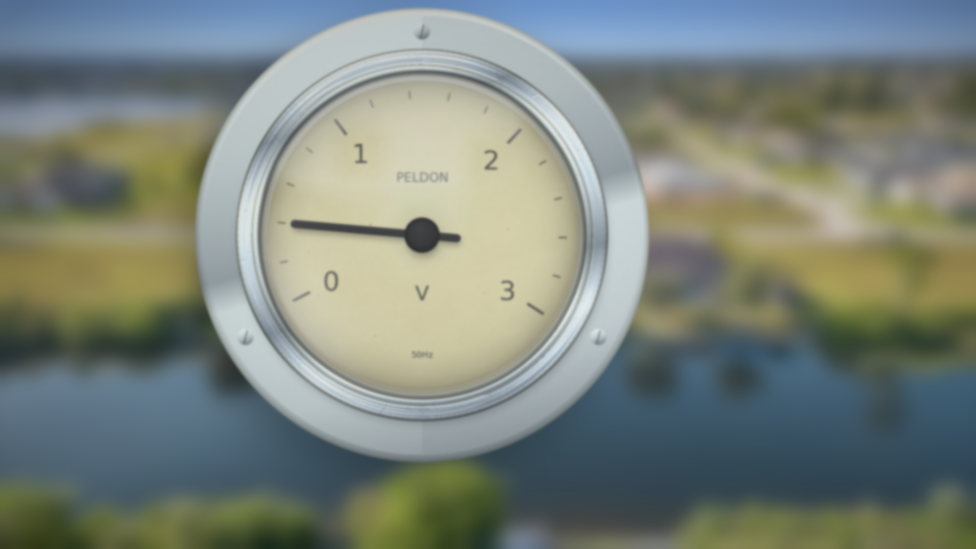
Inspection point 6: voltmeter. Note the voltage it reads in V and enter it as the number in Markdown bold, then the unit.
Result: **0.4** V
